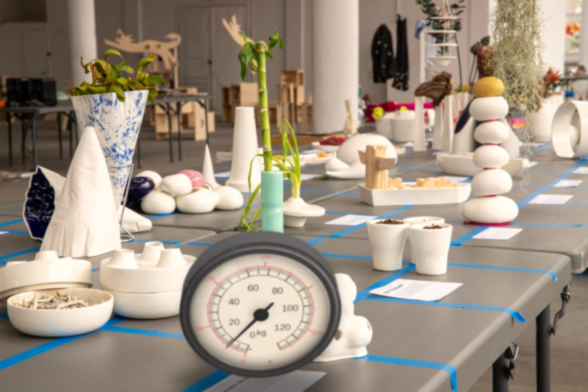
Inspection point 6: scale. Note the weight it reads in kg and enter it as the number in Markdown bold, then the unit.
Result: **10** kg
